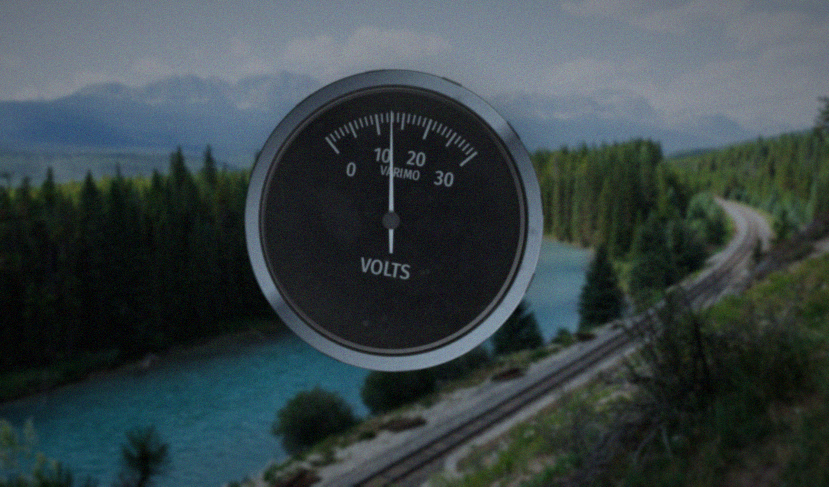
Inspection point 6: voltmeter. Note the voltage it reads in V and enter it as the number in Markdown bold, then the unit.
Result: **13** V
